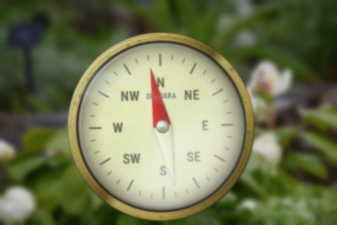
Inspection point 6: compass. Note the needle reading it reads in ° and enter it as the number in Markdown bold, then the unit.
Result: **350** °
